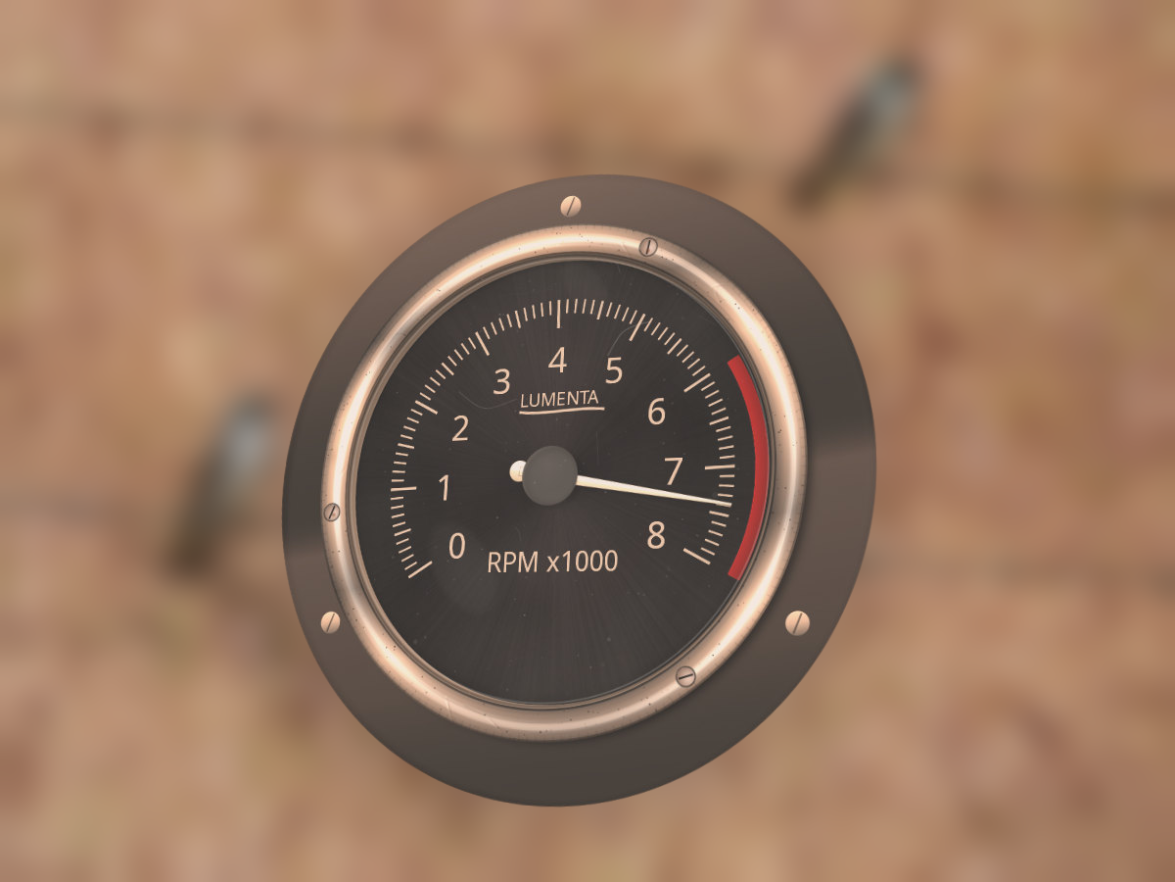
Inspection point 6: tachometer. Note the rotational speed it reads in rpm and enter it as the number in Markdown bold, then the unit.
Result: **7400** rpm
